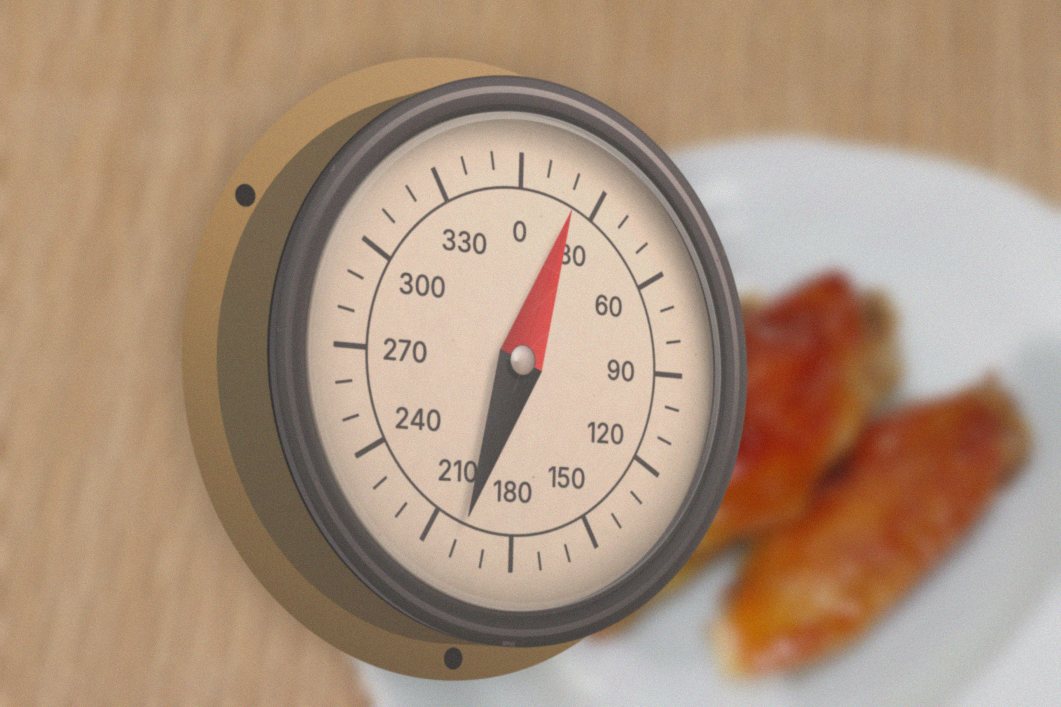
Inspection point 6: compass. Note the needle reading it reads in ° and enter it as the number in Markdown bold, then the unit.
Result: **20** °
